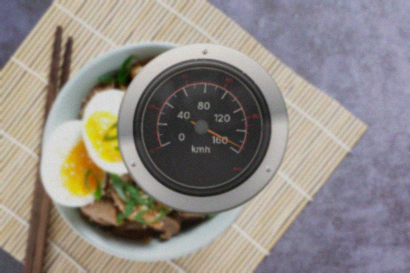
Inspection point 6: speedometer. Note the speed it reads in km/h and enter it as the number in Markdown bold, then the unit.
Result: **155** km/h
